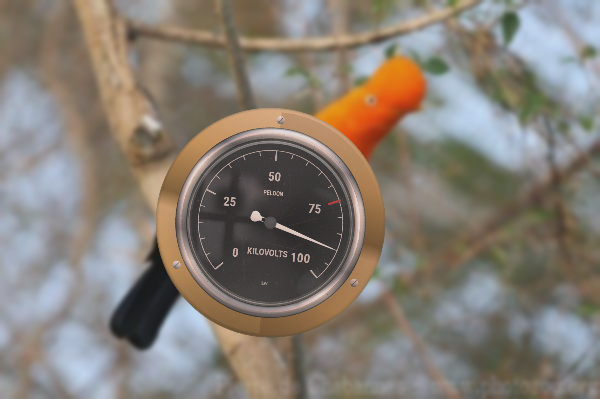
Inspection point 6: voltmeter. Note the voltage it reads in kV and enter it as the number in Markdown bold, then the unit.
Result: **90** kV
